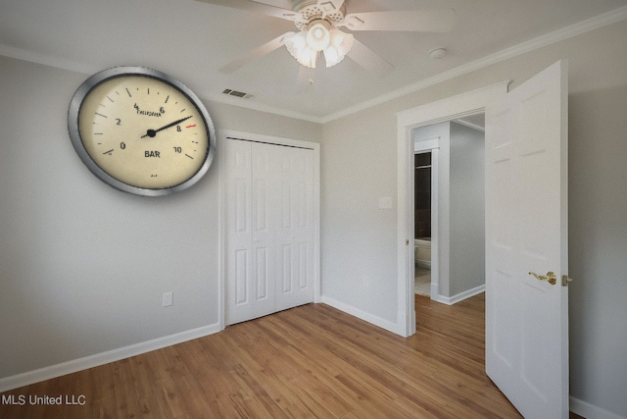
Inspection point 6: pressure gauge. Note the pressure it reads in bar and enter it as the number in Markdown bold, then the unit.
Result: **7.5** bar
